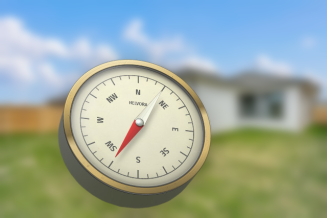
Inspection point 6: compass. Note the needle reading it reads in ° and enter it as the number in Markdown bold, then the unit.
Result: **210** °
